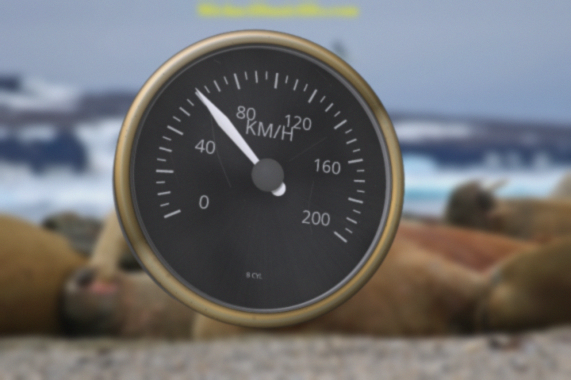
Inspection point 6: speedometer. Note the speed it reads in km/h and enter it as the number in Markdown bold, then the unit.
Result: **60** km/h
